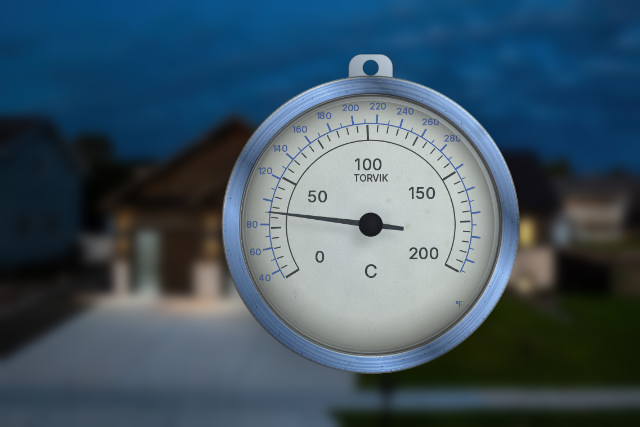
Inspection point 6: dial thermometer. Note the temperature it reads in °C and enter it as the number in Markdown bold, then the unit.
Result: **32.5** °C
